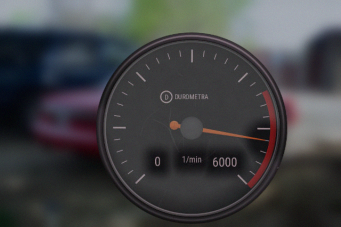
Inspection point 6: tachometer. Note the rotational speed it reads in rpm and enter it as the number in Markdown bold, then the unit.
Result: **5200** rpm
